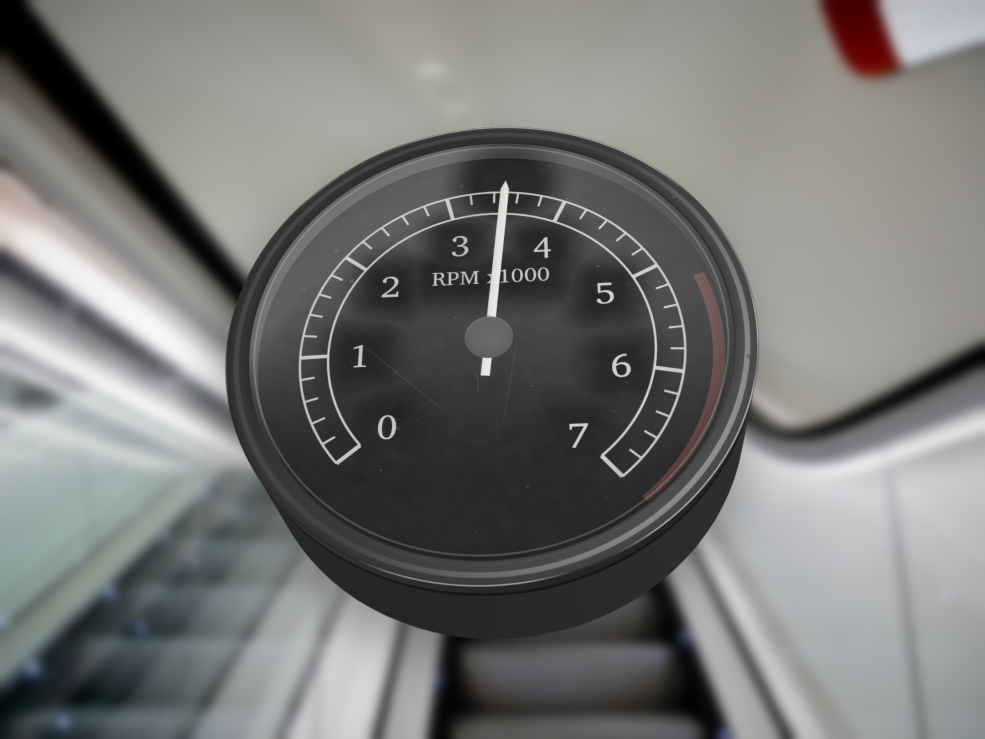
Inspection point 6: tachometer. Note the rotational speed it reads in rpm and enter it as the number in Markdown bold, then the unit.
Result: **3500** rpm
